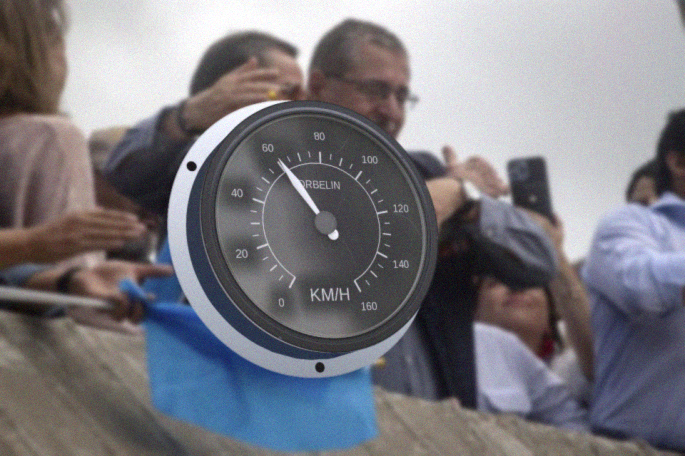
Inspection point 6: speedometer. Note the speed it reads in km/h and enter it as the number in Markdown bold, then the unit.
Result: **60** km/h
